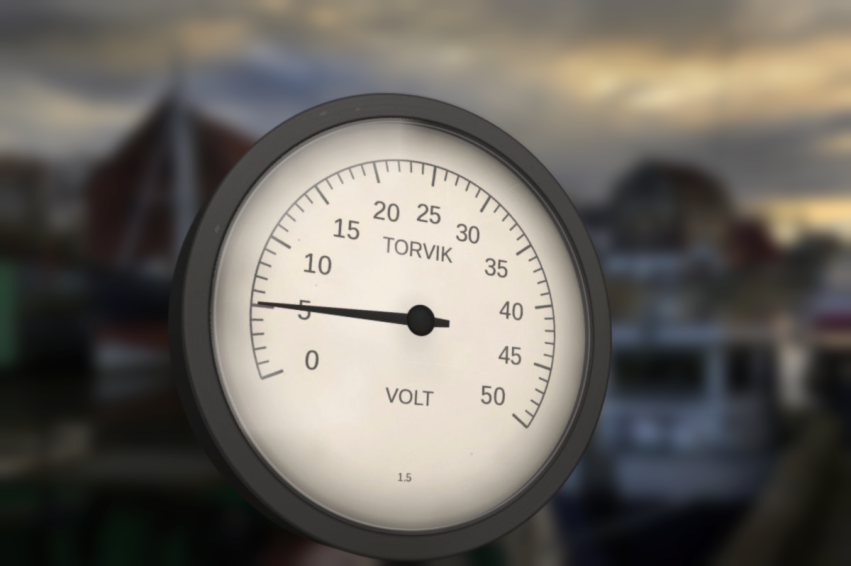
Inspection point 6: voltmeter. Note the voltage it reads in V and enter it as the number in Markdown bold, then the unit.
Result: **5** V
